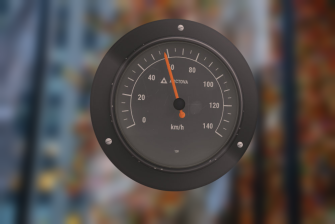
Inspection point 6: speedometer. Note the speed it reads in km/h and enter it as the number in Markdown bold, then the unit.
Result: **57.5** km/h
